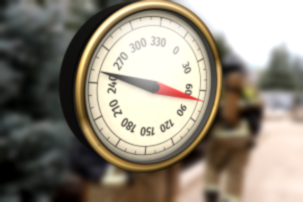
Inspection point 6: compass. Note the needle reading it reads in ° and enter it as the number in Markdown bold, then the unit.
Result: **70** °
